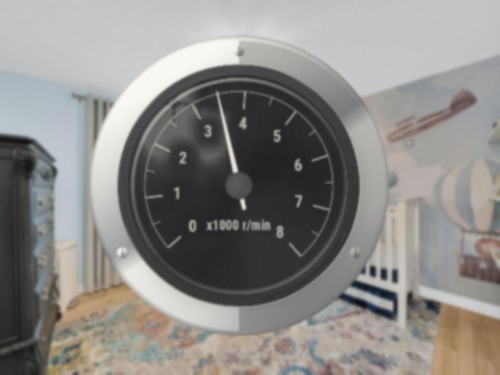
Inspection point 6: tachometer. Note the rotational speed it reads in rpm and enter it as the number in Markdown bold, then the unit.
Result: **3500** rpm
